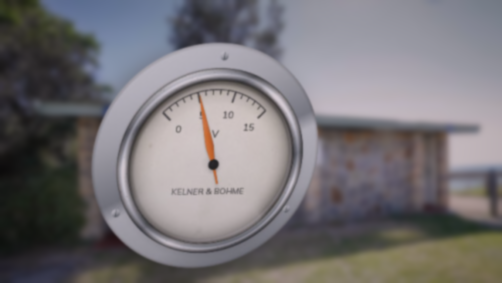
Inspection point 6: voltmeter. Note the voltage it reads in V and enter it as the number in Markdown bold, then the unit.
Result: **5** V
